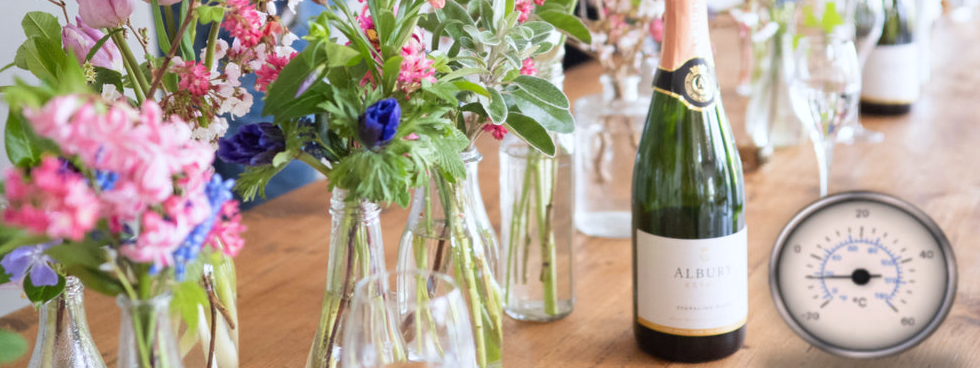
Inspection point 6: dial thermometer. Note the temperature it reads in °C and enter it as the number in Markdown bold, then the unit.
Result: **-8** °C
